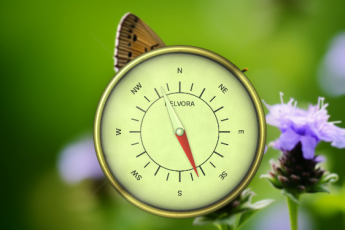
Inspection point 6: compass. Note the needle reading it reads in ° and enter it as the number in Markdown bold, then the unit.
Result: **157.5** °
